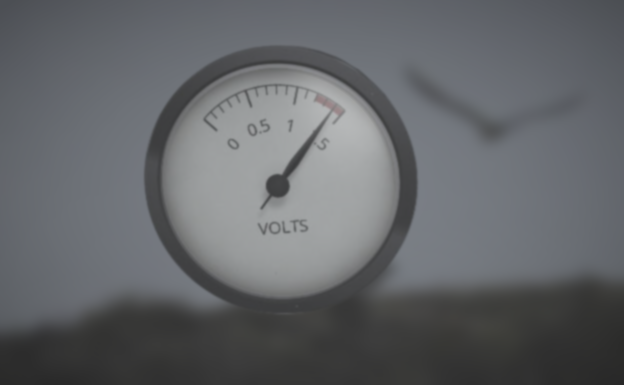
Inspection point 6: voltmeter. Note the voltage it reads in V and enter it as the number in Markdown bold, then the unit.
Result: **1.4** V
